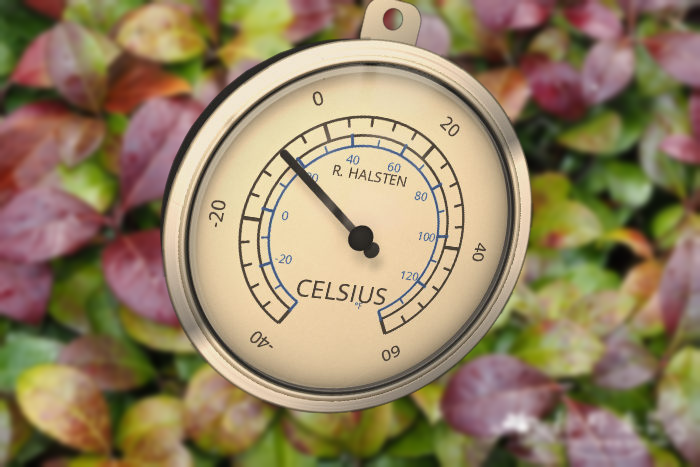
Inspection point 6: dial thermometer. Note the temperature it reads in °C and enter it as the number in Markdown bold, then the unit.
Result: **-8** °C
